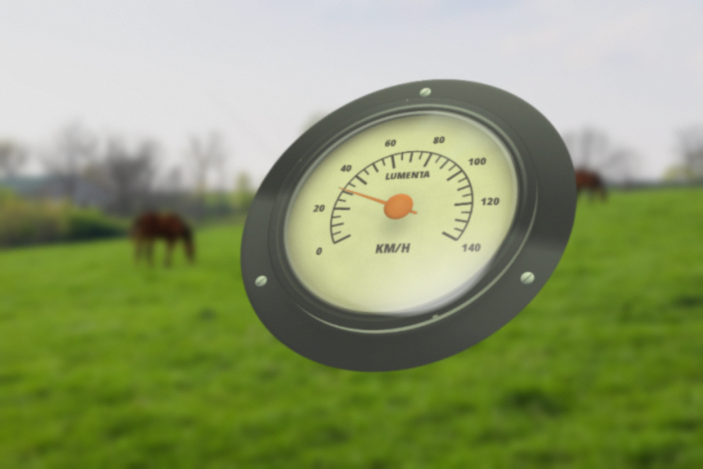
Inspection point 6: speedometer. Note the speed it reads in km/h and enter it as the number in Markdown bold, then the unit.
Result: **30** km/h
